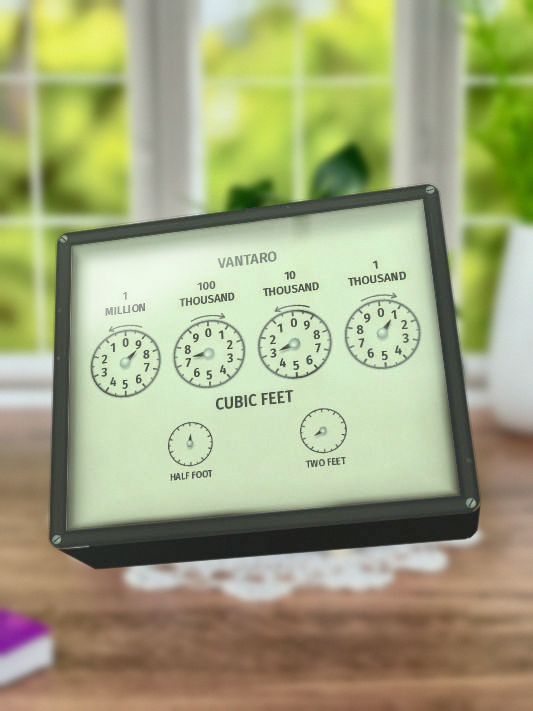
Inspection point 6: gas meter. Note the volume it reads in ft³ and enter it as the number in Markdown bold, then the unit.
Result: **873100** ft³
